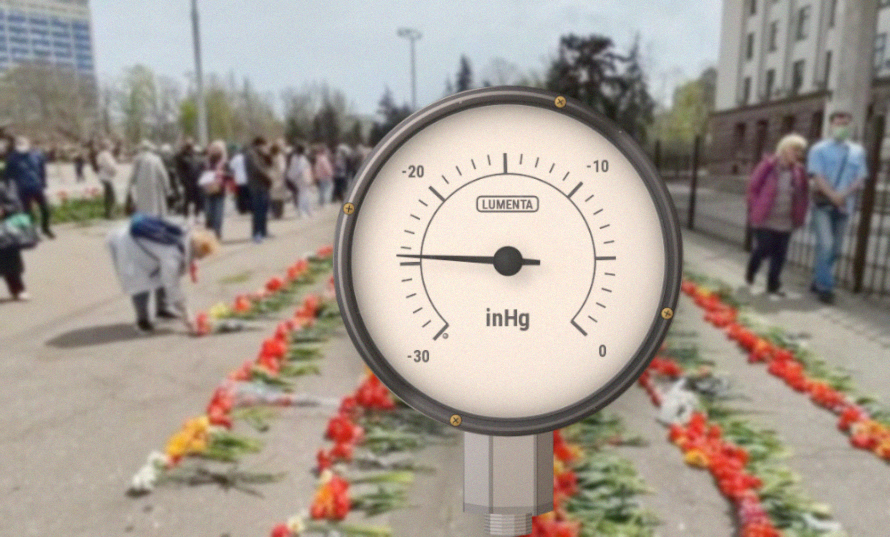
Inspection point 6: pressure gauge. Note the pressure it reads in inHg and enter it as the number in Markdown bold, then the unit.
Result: **-24.5** inHg
